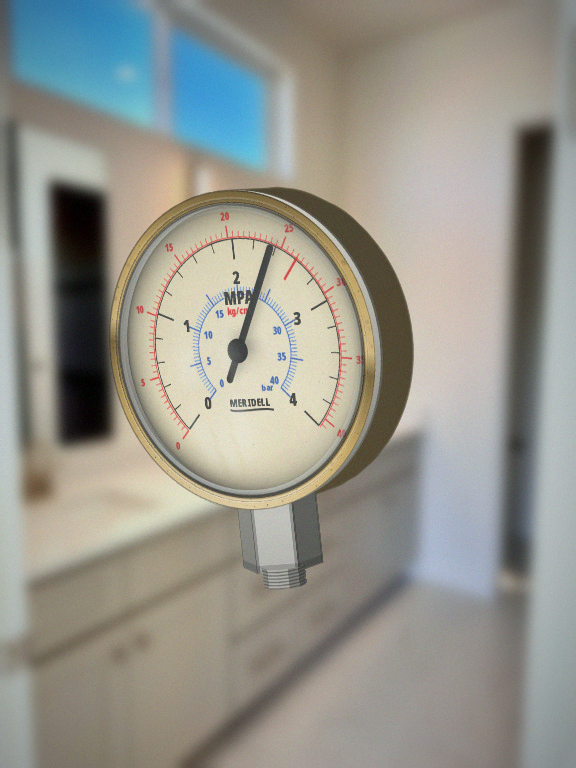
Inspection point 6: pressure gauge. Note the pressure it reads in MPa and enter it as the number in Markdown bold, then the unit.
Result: **2.4** MPa
